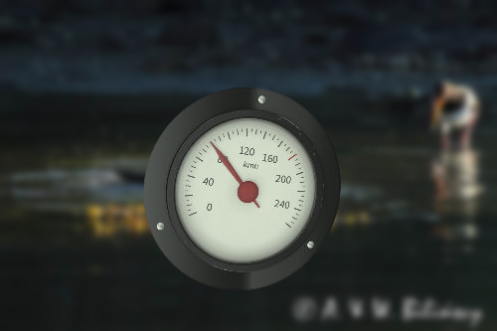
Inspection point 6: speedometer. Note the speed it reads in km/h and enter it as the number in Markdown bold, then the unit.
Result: **80** km/h
